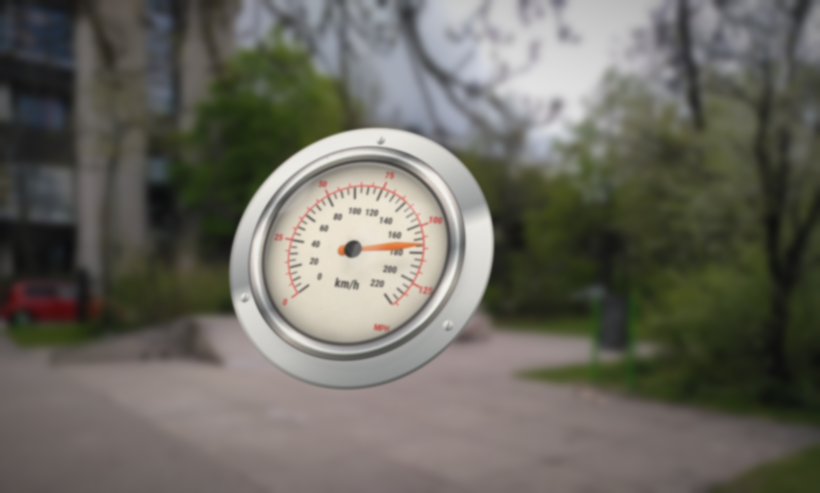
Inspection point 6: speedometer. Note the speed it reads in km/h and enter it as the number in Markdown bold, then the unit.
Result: **175** km/h
